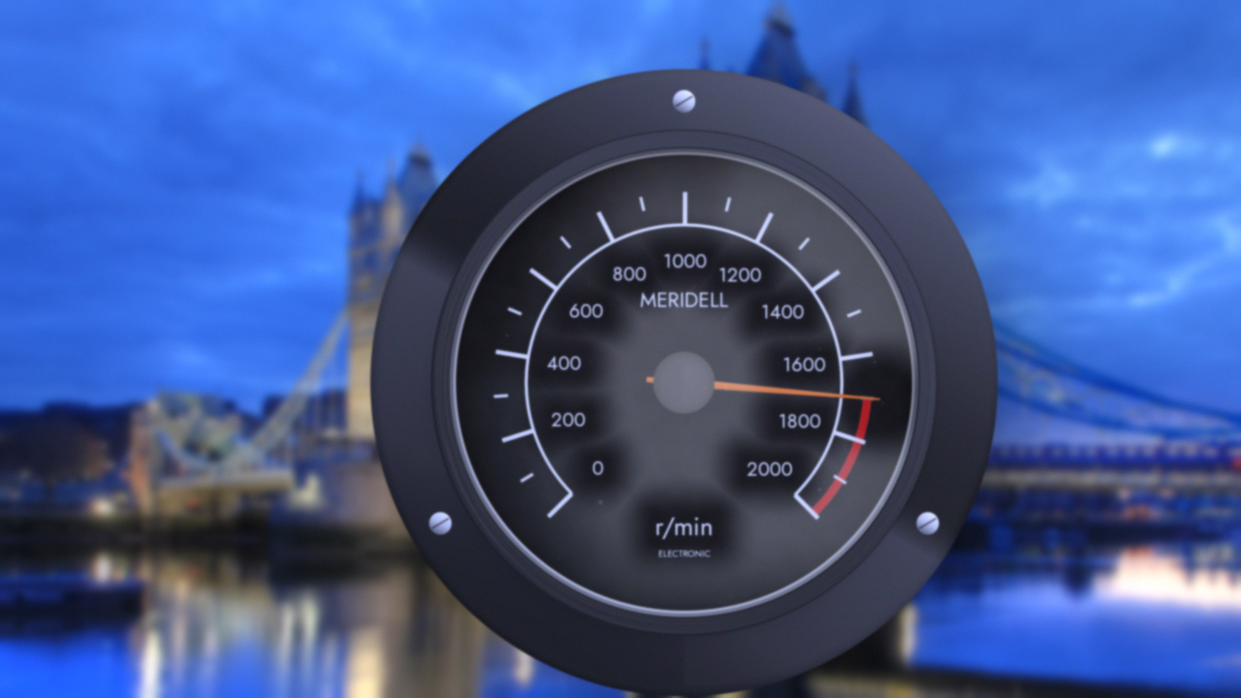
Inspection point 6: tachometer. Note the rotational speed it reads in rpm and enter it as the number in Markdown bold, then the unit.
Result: **1700** rpm
